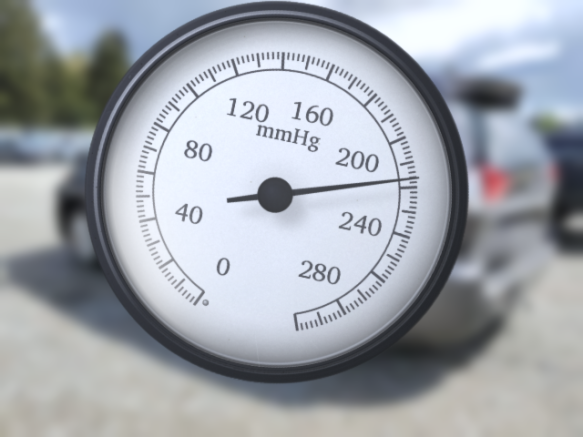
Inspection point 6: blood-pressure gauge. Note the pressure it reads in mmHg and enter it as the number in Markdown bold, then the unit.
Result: **216** mmHg
